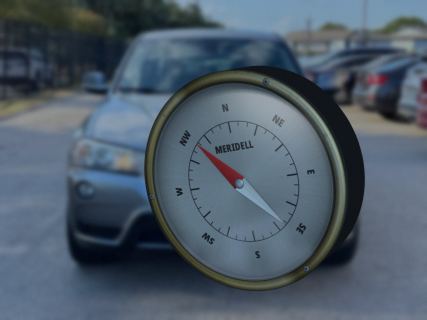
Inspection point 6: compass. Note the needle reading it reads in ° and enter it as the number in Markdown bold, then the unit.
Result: **320** °
